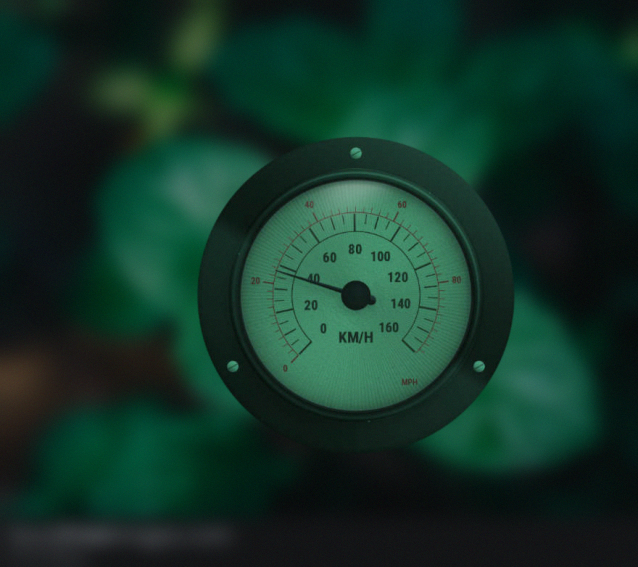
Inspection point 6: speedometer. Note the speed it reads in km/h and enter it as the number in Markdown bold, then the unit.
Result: **37.5** km/h
